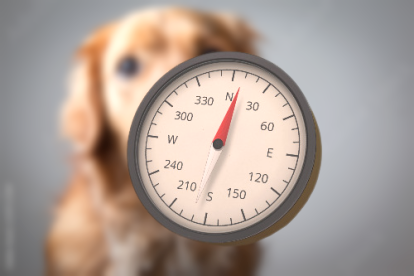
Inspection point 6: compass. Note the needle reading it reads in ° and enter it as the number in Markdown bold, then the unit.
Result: **10** °
